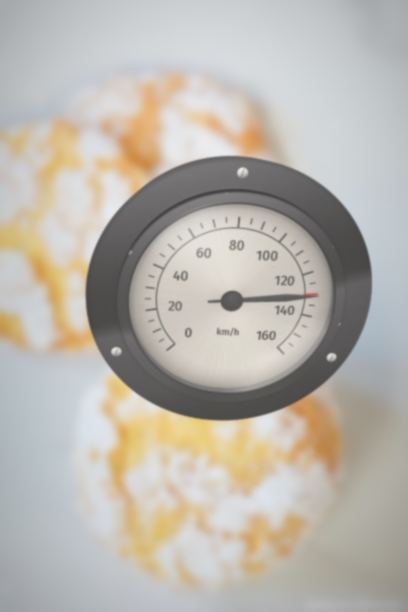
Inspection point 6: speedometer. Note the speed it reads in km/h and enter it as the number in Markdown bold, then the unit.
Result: **130** km/h
